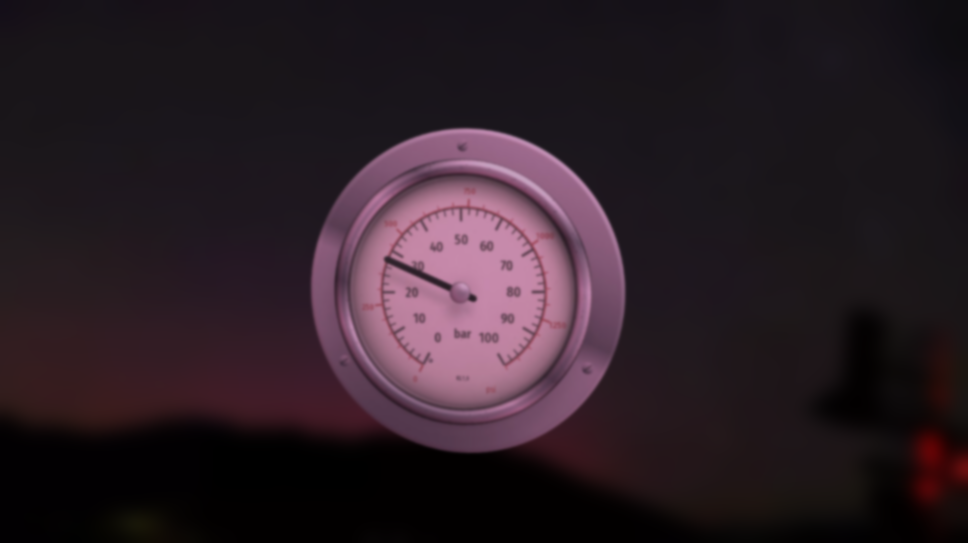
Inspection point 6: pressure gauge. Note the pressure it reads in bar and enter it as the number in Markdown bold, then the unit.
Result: **28** bar
